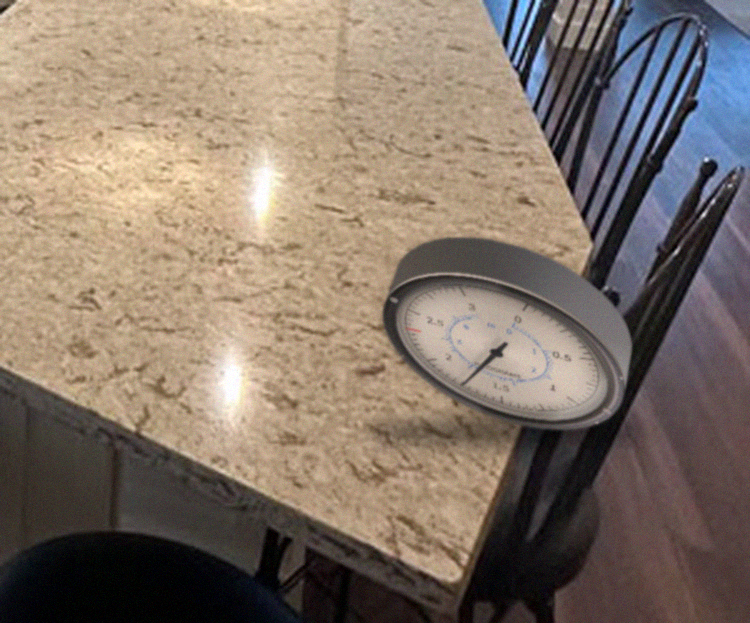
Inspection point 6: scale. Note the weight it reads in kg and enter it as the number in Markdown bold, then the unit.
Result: **1.75** kg
